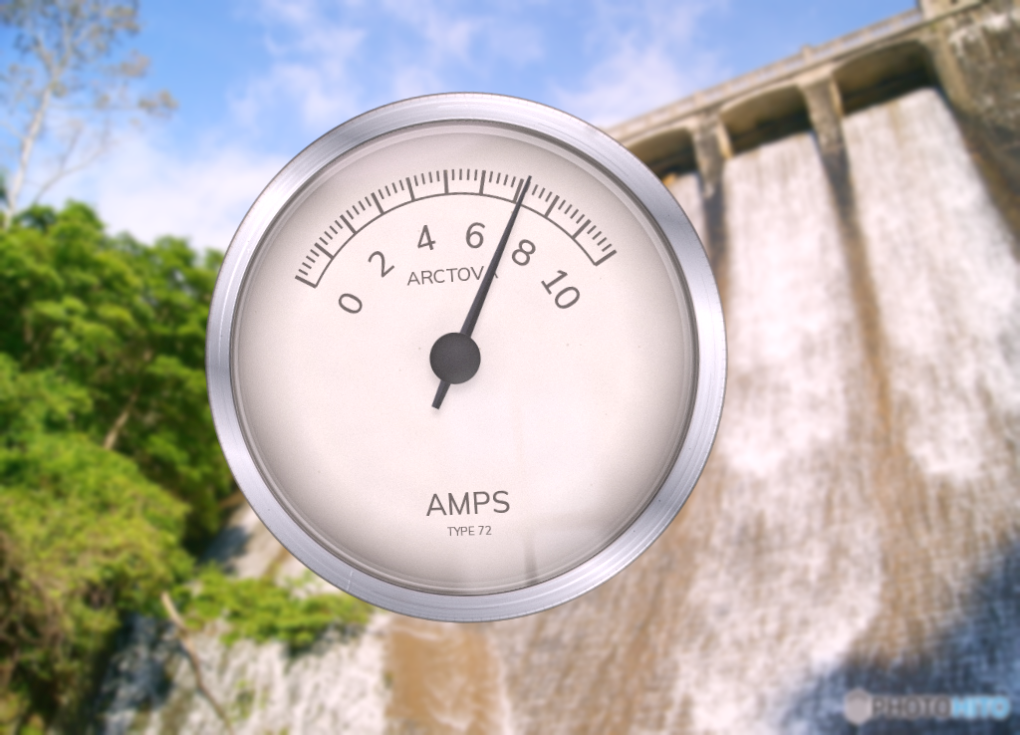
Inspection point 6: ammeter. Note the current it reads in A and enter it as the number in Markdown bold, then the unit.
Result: **7.2** A
